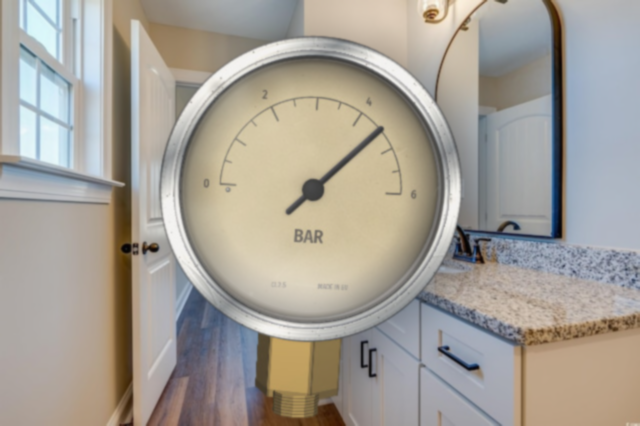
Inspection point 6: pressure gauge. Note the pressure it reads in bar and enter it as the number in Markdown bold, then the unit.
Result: **4.5** bar
